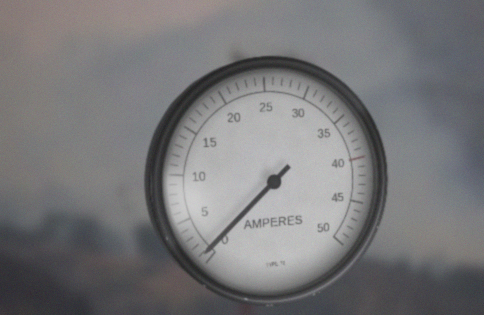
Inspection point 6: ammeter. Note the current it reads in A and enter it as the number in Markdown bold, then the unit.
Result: **1** A
